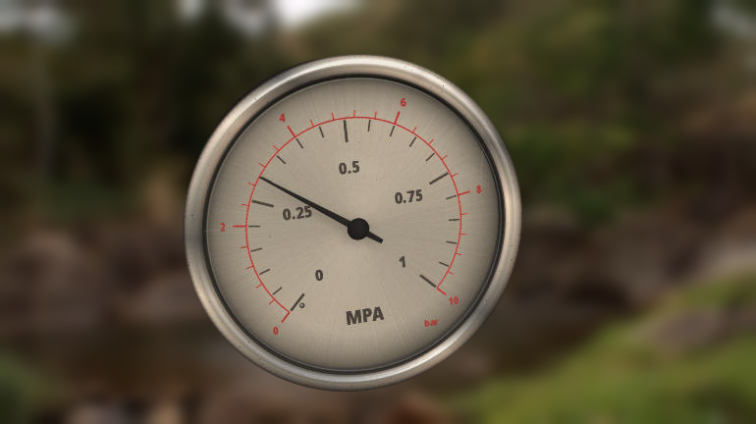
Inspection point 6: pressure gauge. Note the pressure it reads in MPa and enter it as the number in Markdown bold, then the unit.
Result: **0.3** MPa
